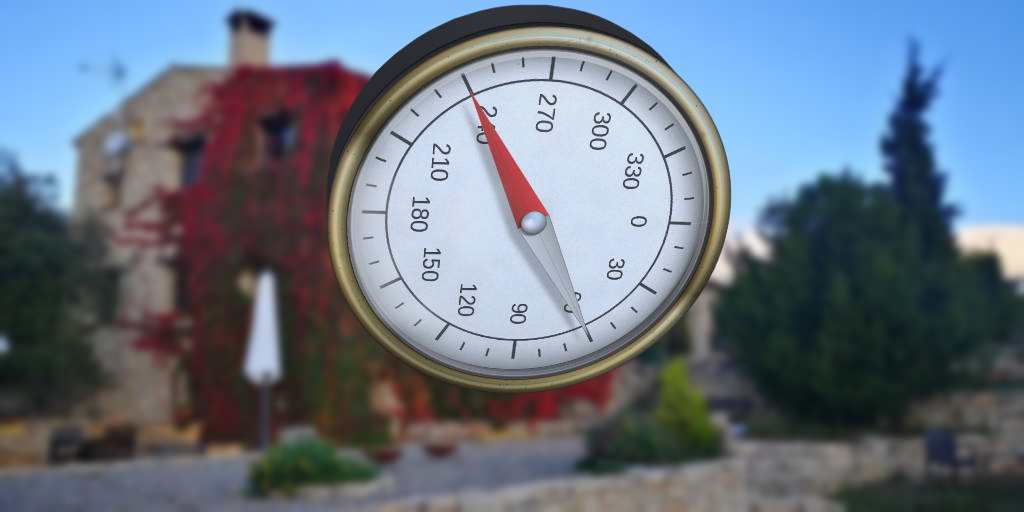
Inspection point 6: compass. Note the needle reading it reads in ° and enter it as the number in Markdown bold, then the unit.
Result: **240** °
